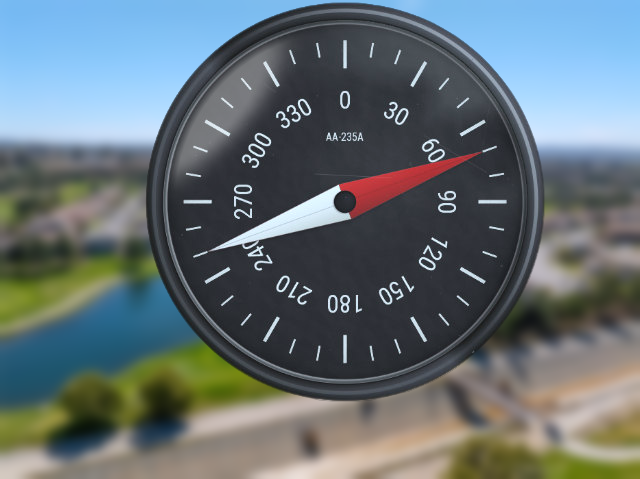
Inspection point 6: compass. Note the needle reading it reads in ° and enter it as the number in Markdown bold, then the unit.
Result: **70** °
